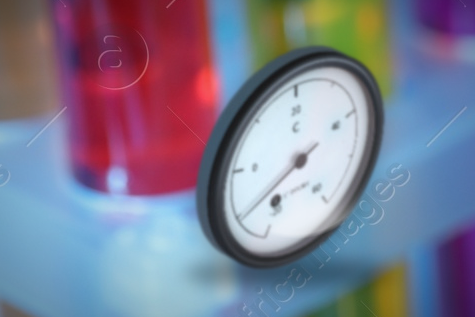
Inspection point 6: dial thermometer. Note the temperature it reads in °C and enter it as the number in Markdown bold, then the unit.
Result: **-10** °C
